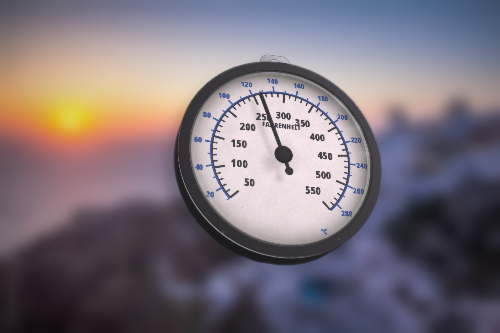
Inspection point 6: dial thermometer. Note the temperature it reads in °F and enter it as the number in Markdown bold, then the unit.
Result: **260** °F
